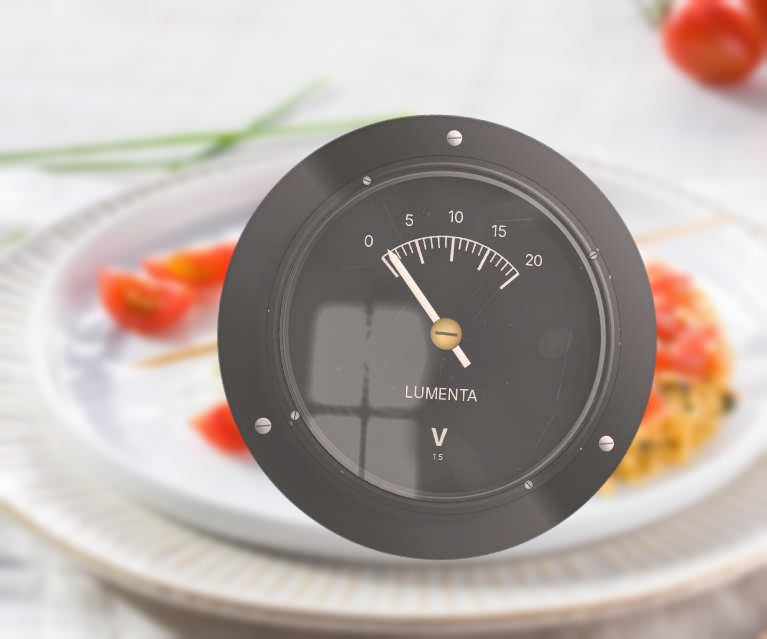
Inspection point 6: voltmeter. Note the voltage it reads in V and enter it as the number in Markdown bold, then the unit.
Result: **1** V
